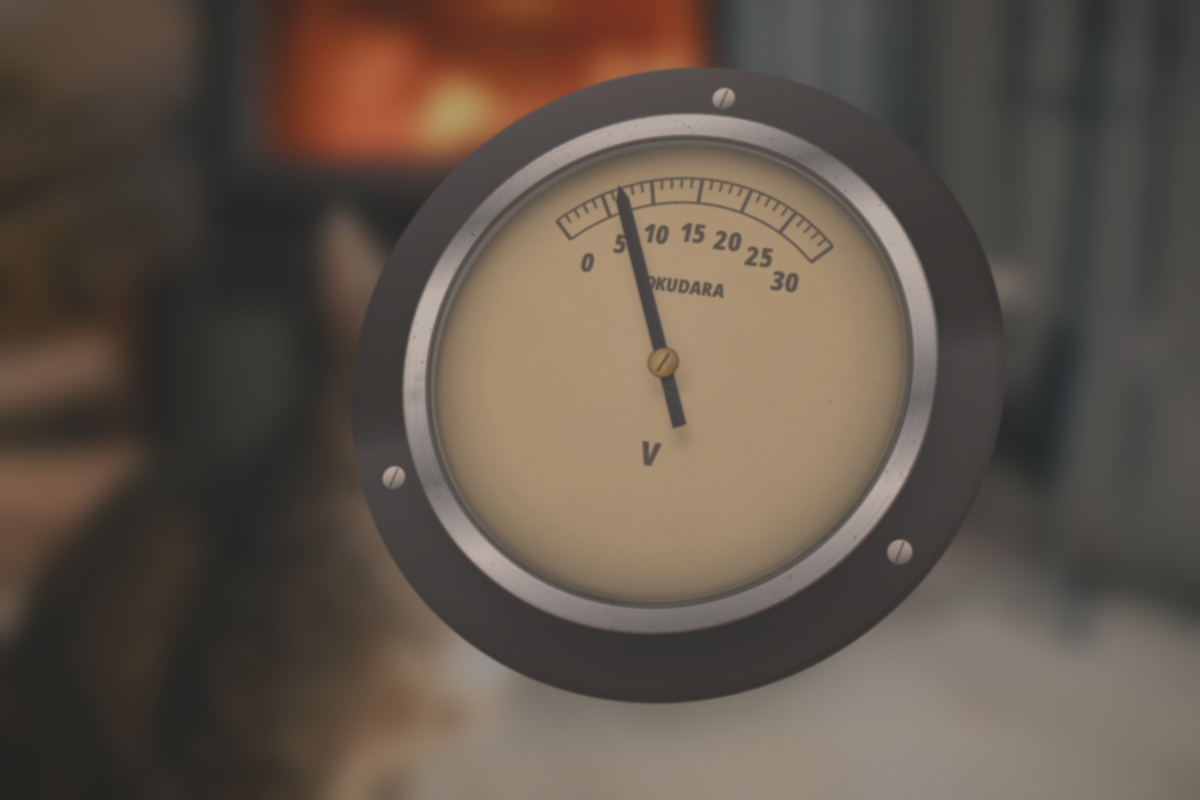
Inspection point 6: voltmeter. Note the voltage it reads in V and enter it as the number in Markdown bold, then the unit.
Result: **7** V
